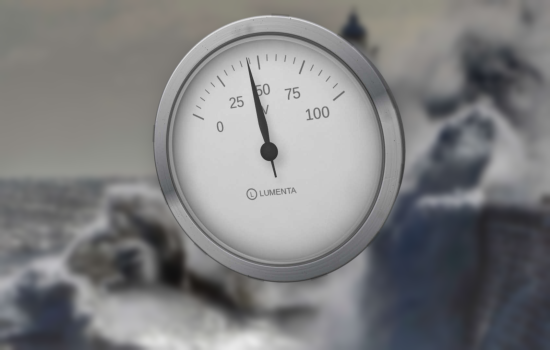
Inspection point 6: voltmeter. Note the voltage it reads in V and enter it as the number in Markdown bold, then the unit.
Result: **45** V
